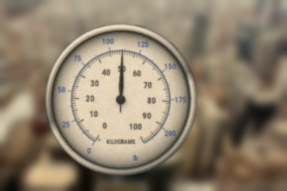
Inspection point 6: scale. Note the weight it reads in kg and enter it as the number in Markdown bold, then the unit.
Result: **50** kg
